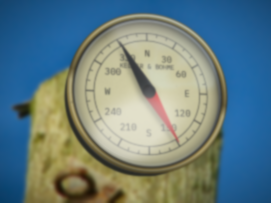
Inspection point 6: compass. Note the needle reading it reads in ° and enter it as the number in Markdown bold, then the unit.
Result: **150** °
